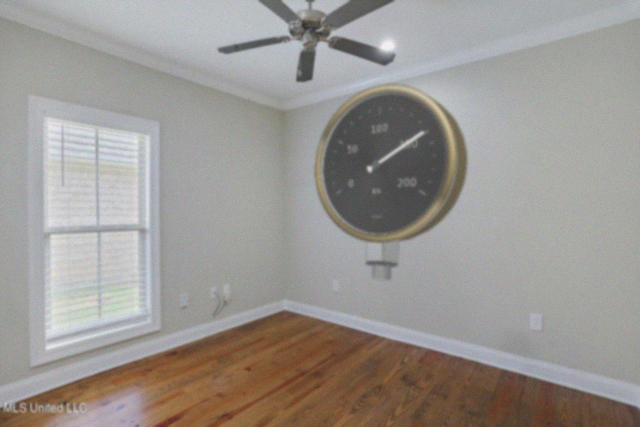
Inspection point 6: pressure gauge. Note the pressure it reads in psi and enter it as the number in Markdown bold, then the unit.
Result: **150** psi
